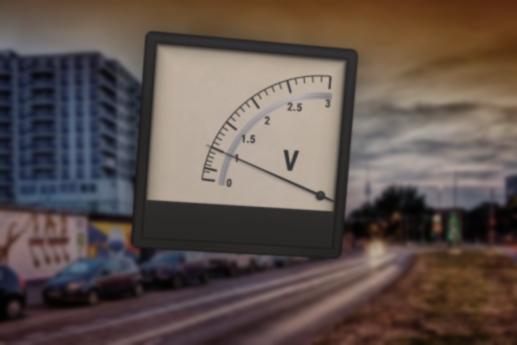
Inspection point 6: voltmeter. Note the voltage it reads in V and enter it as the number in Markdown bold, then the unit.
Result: **1** V
